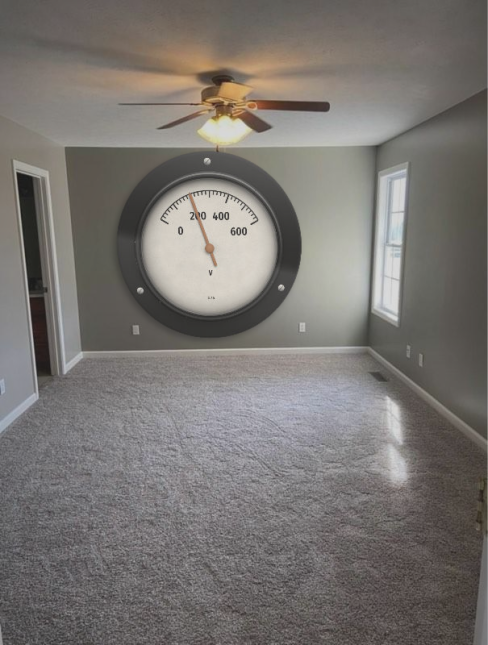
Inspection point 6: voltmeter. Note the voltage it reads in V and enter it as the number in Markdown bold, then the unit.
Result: **200** V
